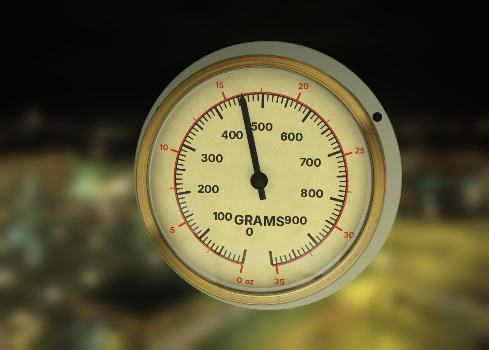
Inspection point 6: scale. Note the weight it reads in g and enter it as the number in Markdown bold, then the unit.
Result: **460** g
